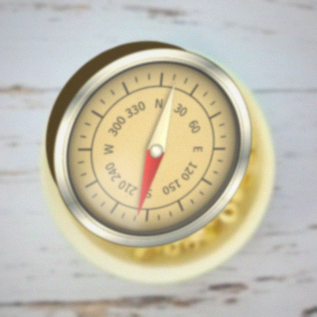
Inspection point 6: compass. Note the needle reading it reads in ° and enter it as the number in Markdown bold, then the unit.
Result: **190** °
